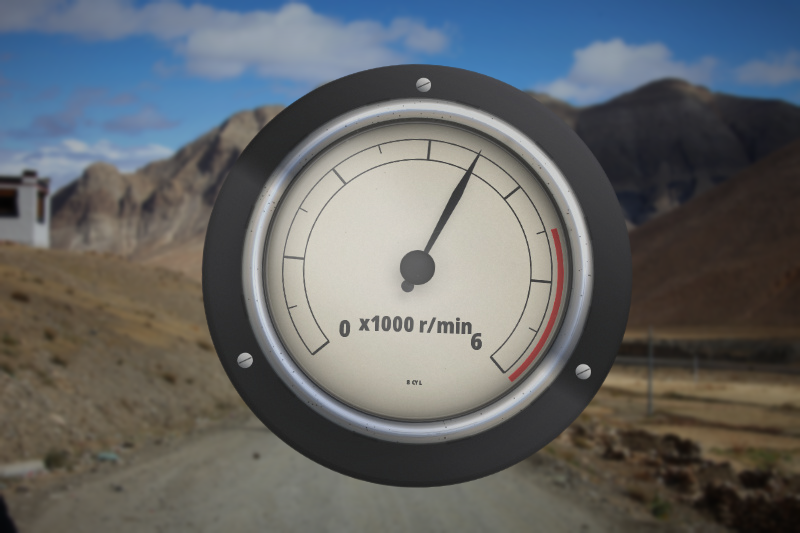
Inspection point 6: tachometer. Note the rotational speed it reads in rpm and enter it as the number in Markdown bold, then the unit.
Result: **3500** rpm
